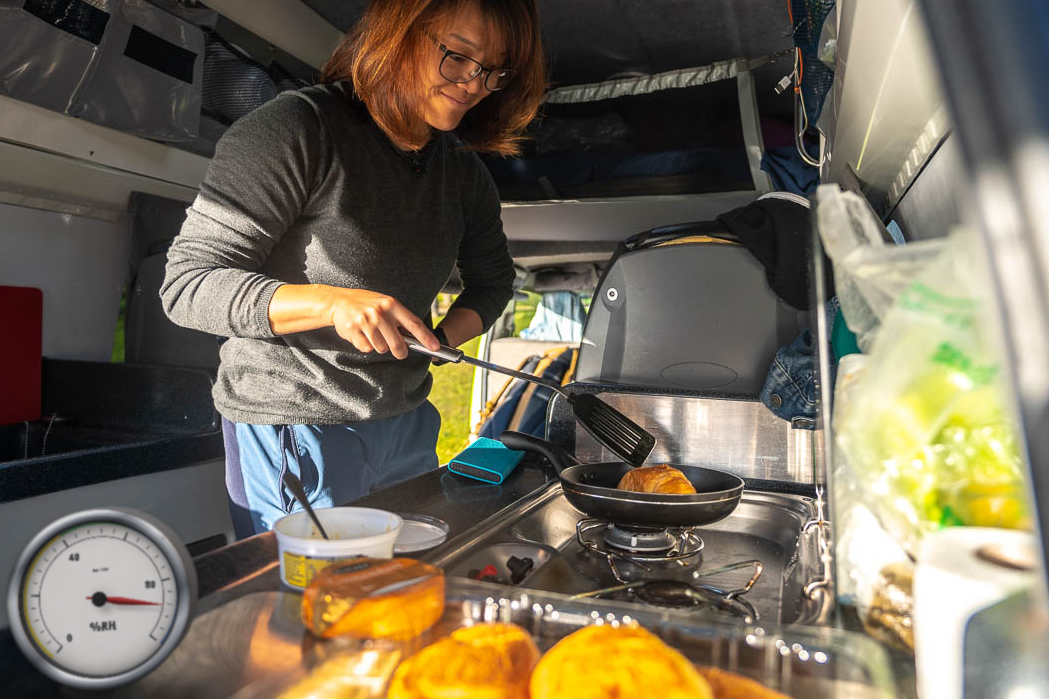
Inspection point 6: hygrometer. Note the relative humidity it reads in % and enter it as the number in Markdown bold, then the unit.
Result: **88** %
